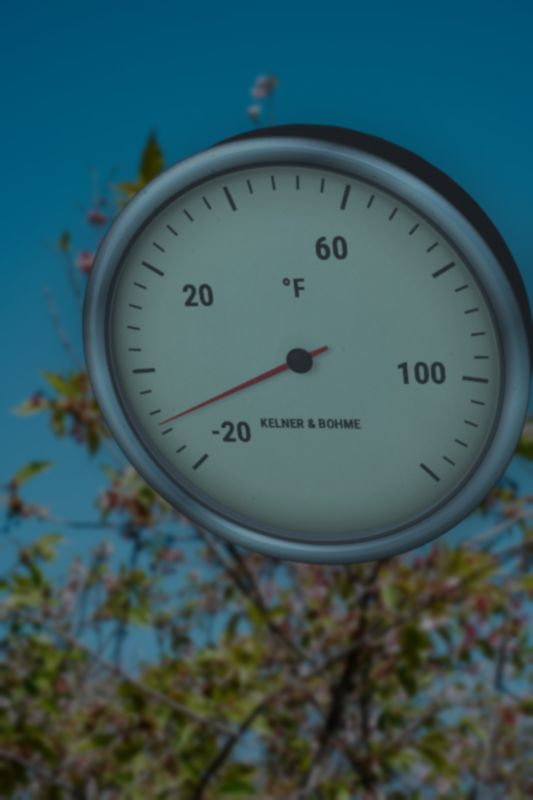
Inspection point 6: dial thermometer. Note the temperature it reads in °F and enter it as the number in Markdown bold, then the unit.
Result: **-10** °F
